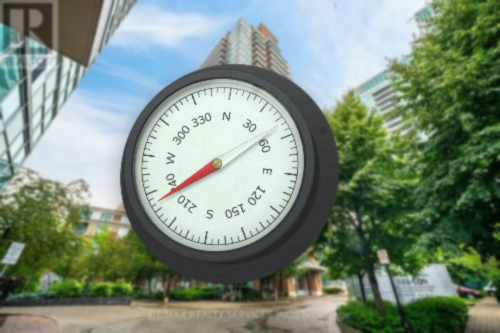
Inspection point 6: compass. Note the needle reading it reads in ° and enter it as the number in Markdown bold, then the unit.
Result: **230** °
